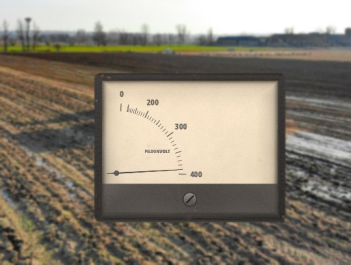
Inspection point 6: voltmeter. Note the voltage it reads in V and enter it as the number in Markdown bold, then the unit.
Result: **390** V
